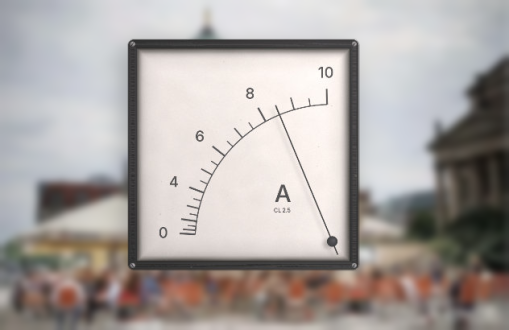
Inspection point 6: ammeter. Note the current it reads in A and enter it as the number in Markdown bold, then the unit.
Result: **8.5** A
